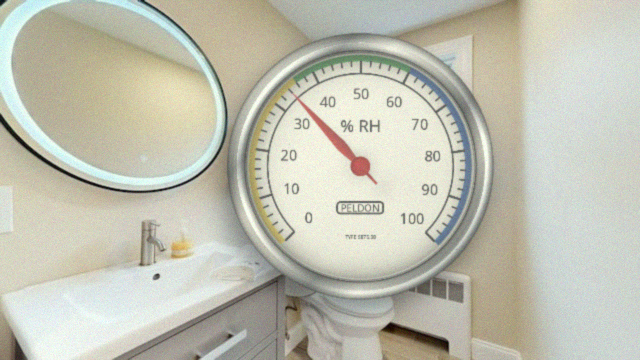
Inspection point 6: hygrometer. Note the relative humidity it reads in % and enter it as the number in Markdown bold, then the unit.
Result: **34** %
